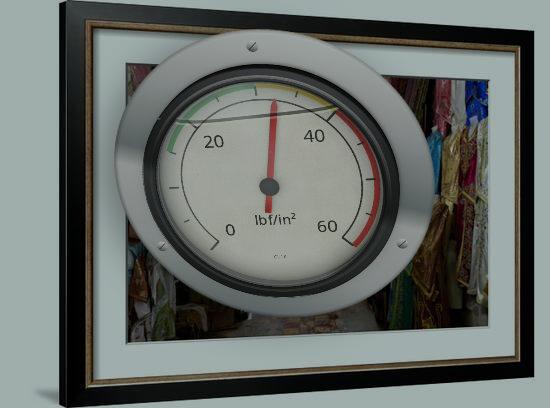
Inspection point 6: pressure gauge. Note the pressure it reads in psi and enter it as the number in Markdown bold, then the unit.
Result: **32.5** psi
